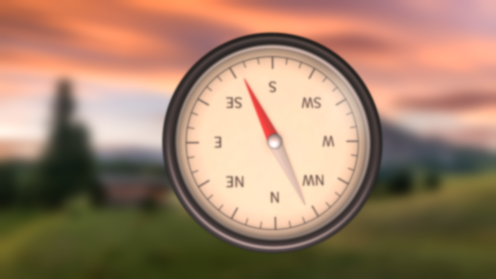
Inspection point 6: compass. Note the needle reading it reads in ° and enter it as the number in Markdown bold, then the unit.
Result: **155** °
